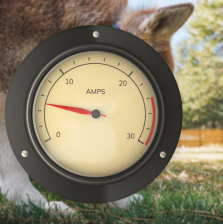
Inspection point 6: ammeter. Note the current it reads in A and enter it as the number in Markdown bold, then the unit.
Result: **5** A
